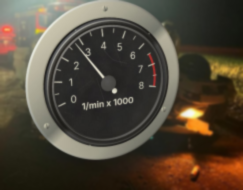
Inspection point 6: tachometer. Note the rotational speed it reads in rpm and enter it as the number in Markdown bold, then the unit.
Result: **2750** rpm
